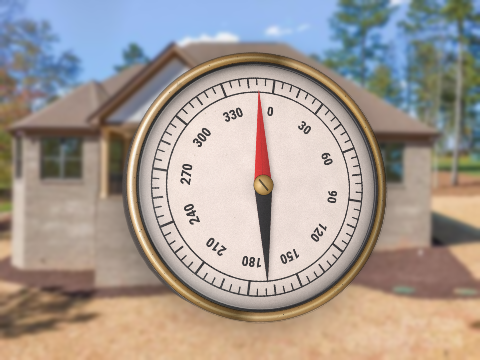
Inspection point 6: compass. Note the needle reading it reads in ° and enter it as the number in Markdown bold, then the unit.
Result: **350** °
